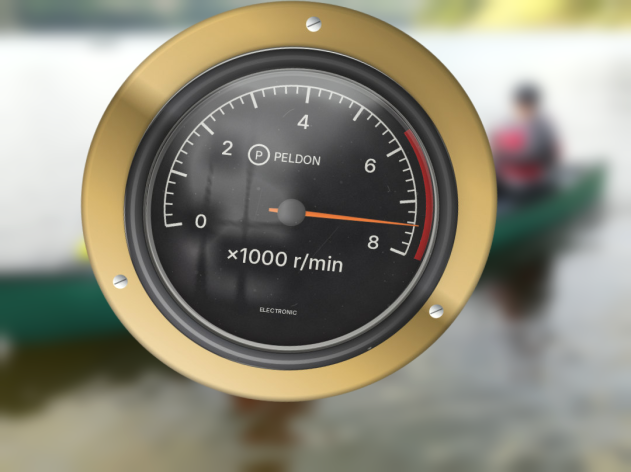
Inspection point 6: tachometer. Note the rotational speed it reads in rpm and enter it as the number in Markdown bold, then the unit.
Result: **7400** rpm
